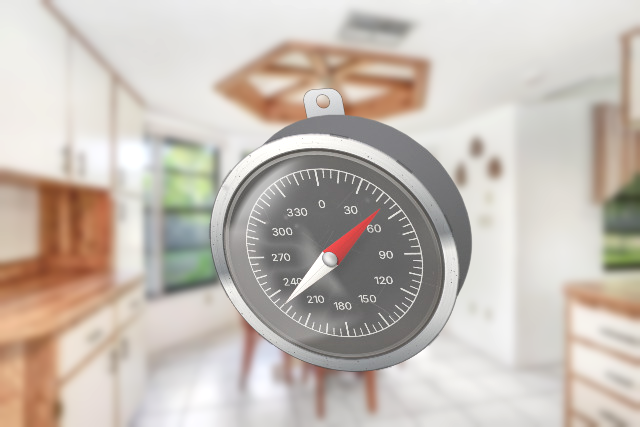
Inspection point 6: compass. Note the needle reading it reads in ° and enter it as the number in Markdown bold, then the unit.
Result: **50** °
